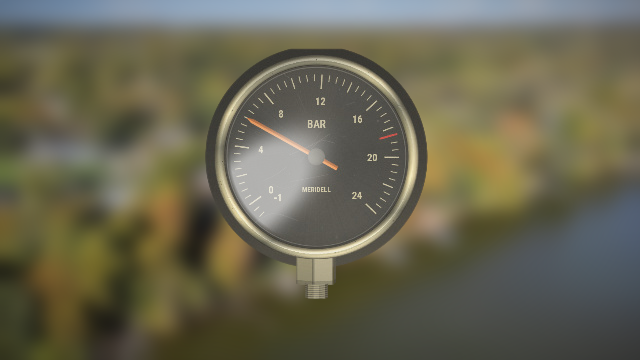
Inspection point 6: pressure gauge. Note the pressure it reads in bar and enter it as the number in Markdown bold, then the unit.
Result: **6** bar
